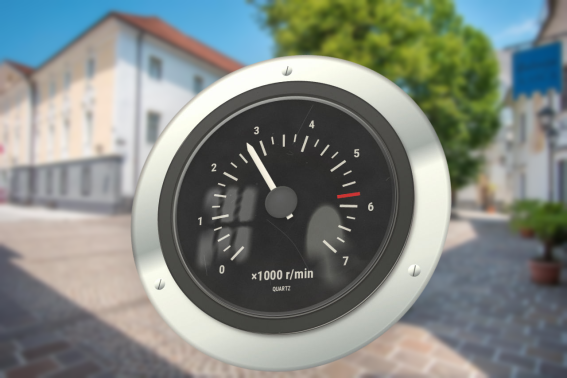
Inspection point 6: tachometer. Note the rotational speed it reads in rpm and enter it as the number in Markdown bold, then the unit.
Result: **2750** rpm
